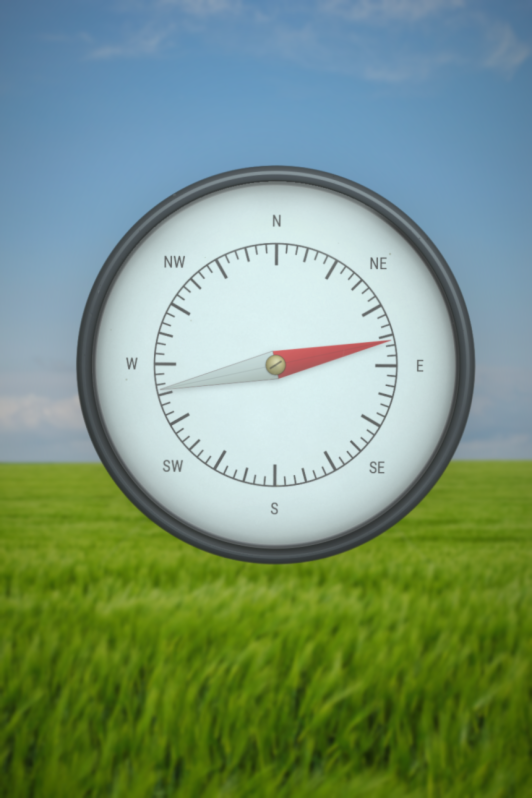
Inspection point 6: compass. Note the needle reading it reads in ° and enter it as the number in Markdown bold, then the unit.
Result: **77.5** °
